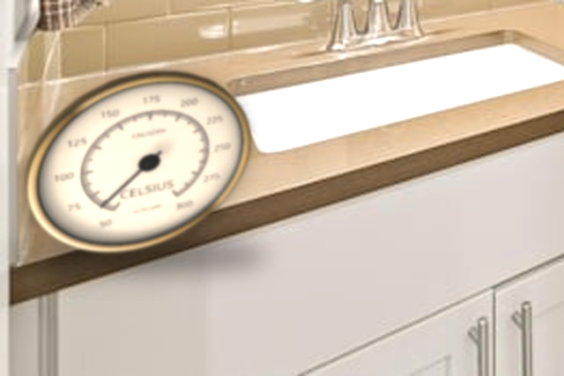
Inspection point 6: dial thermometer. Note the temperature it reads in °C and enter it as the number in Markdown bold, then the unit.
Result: **62.5** °C
